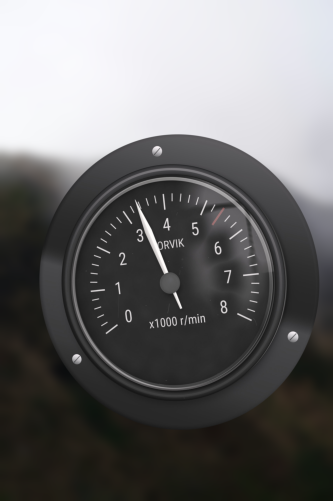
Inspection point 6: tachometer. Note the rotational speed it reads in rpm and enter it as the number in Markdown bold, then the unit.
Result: **3400** rpm
